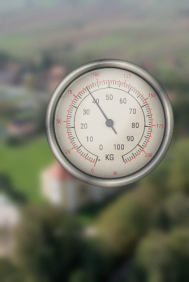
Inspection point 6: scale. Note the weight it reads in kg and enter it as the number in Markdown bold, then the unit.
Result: **40** kg
